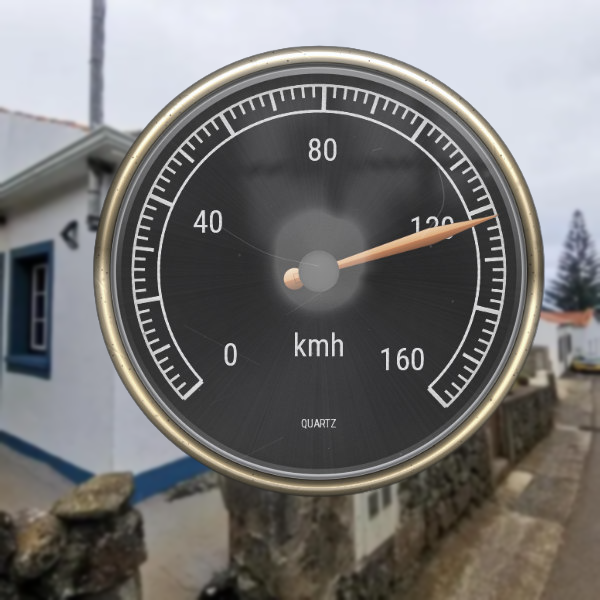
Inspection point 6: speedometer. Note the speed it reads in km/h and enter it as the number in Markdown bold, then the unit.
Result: **122** km/h
